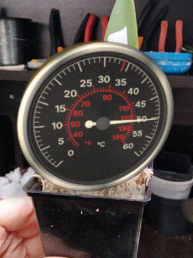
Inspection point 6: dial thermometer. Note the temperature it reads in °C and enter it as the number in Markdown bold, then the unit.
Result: **50** °C
